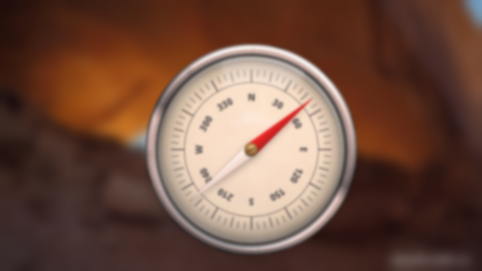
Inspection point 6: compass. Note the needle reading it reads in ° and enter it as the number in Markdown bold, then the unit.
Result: **50** °
